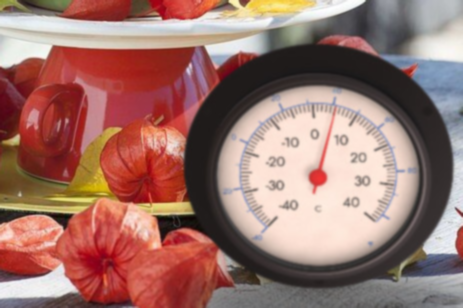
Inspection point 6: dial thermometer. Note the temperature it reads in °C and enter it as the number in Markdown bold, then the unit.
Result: **5** °C
